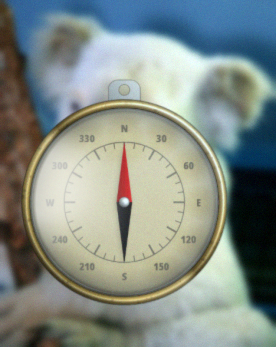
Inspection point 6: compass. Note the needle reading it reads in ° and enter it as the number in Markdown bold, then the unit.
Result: **0** °
